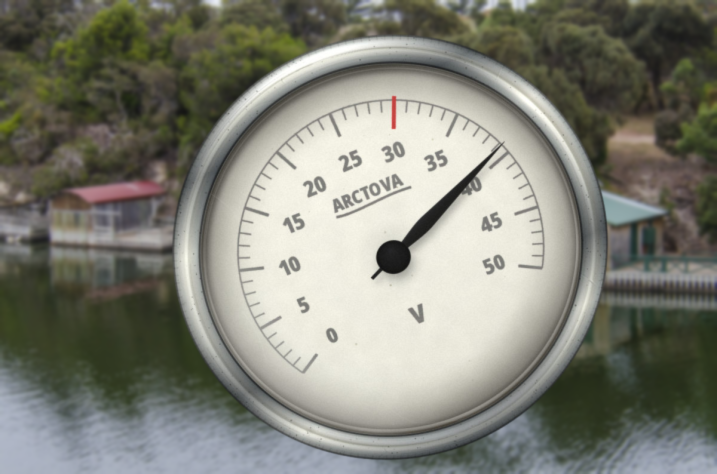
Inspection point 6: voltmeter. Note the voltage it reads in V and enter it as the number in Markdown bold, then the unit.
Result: **39** V
